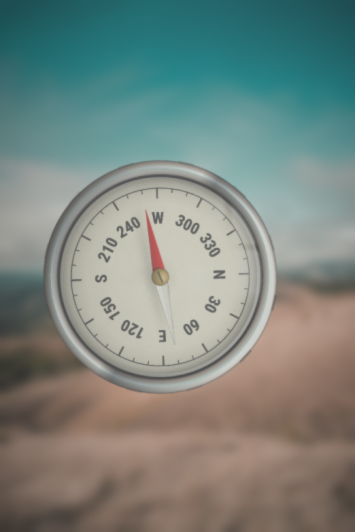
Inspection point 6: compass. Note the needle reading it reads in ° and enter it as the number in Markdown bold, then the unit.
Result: **260** °
